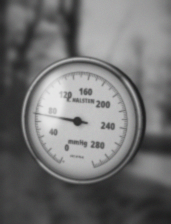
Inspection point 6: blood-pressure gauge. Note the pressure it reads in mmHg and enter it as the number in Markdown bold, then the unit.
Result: **70** mmHg
